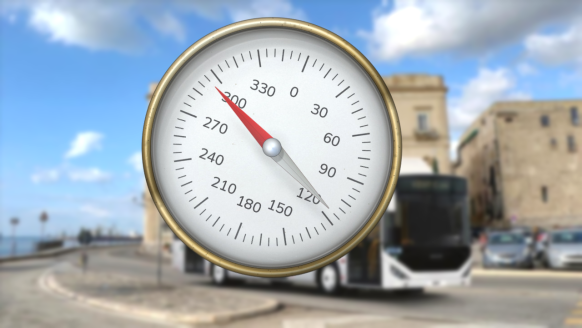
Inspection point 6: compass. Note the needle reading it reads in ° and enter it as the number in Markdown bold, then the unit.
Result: **295** °
